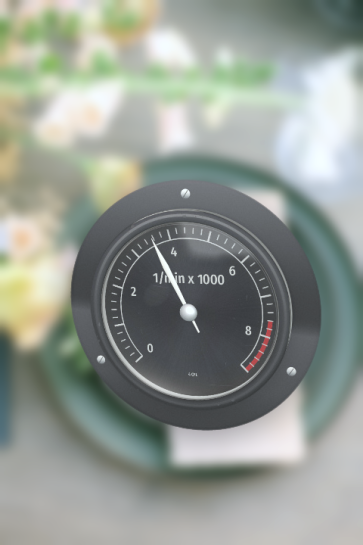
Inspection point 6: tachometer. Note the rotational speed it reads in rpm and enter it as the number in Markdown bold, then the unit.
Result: **3600** rpm
